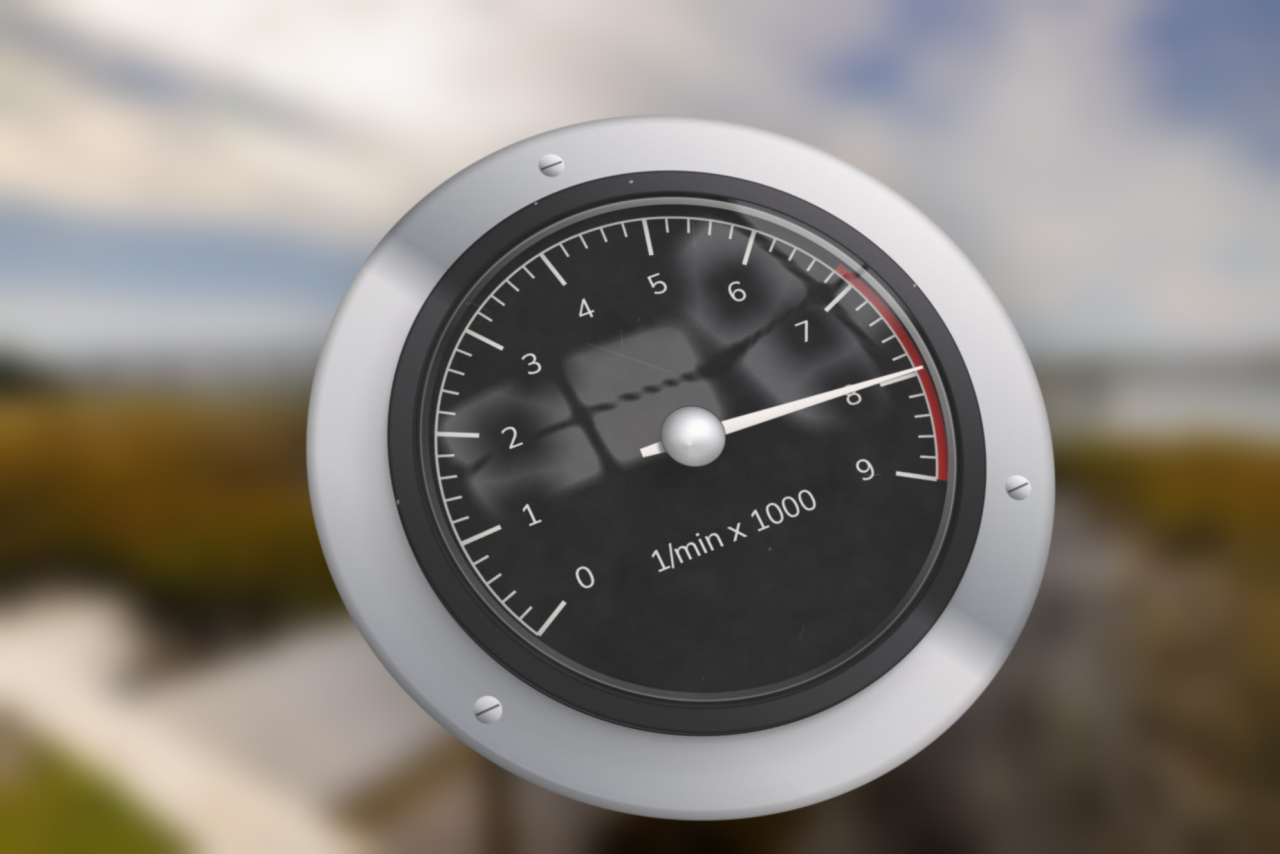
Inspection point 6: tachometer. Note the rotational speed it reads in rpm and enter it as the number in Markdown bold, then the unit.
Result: **8000** rpm
